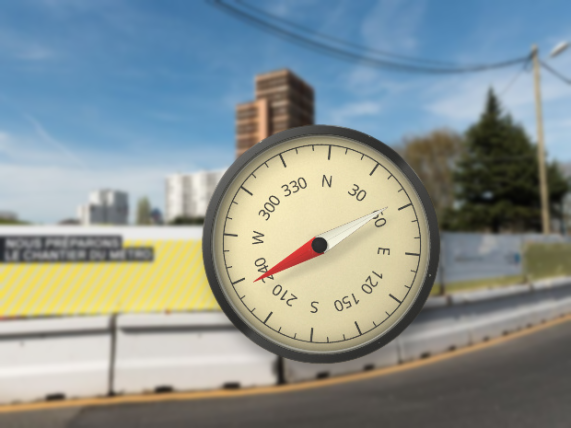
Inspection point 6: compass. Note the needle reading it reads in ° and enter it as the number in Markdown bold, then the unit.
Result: **235** °
